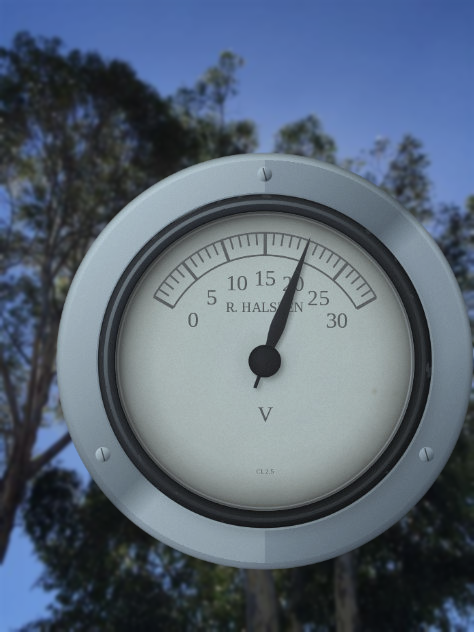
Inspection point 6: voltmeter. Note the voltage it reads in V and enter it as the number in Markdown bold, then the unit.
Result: **20** V
